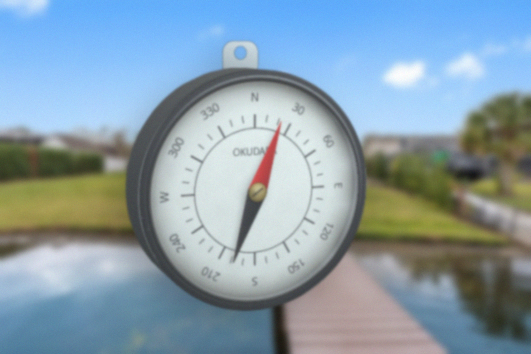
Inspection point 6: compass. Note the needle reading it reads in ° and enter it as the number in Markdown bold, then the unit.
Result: **20** °
